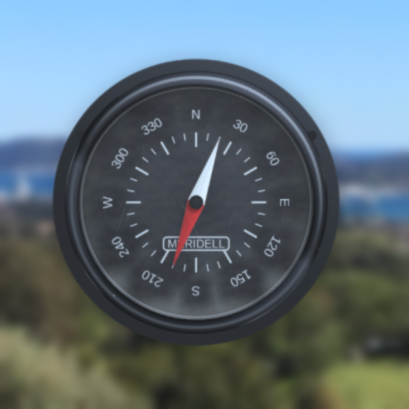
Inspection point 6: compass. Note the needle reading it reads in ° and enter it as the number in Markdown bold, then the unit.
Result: **200** °
